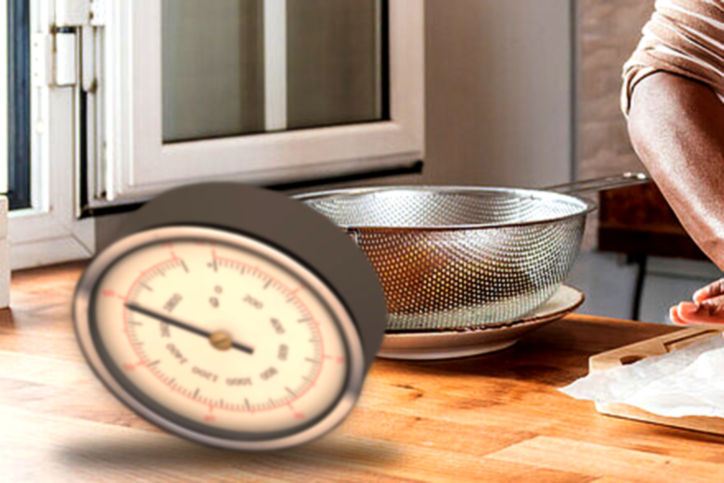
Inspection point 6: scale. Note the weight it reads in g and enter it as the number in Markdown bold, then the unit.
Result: **1700** g
